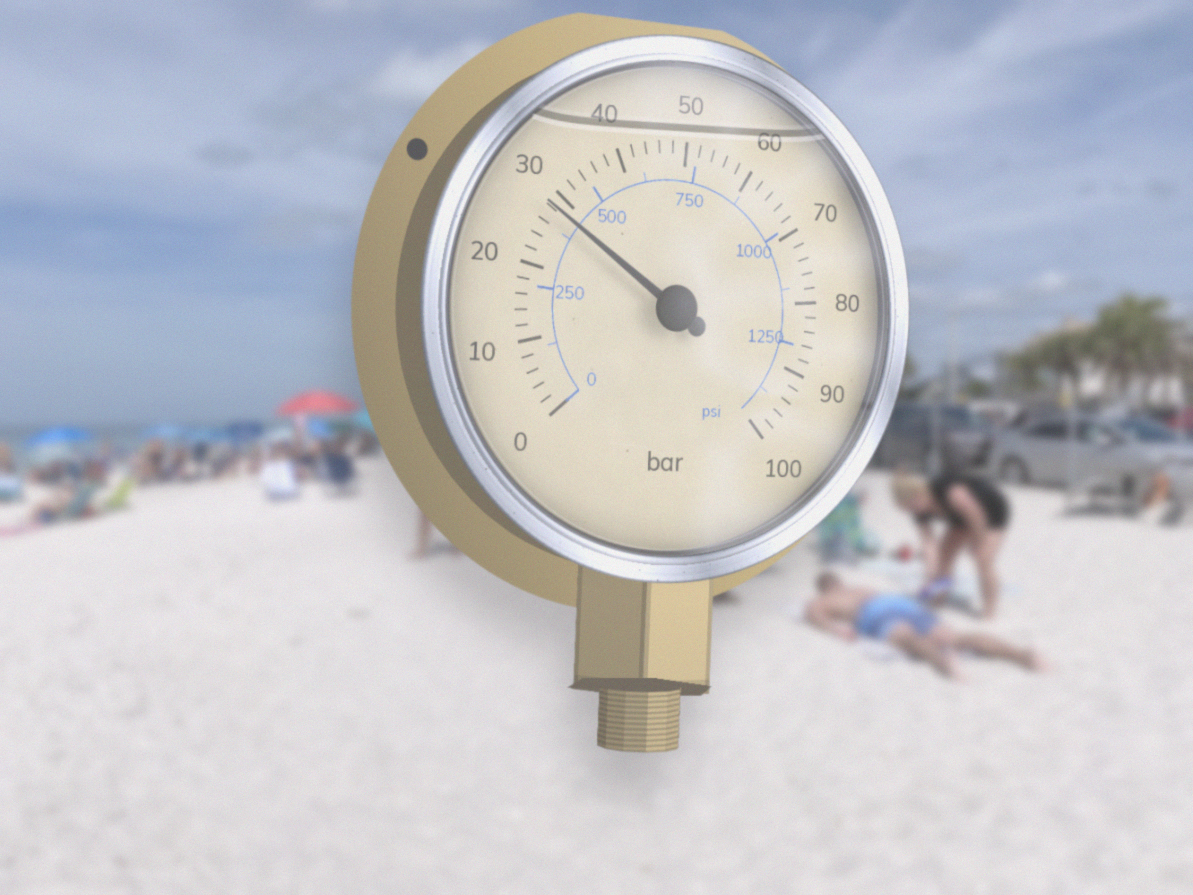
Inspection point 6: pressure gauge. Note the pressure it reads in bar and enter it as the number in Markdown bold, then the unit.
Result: **28** bar
